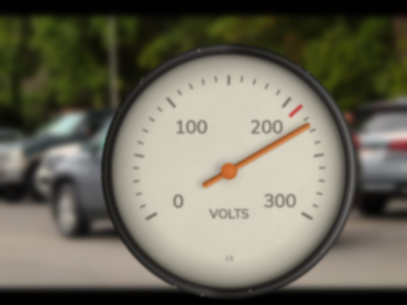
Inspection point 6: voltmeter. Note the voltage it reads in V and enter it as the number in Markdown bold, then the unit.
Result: **225** V
